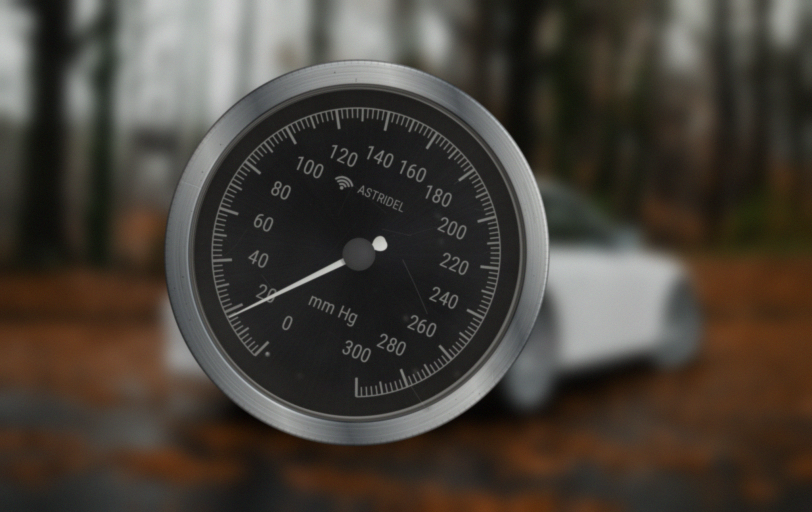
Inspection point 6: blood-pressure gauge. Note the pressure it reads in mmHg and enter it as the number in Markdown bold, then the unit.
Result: **18** mmHg
